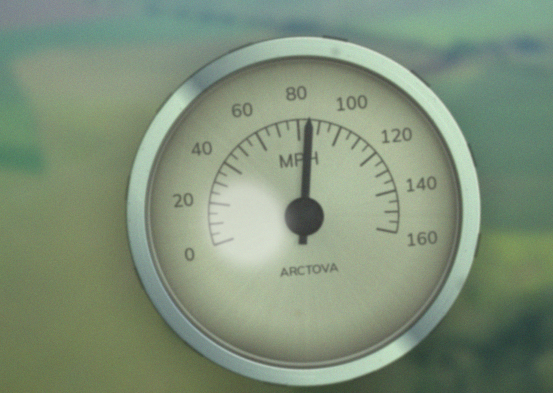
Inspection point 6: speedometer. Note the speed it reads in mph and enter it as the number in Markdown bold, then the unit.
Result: **85** mph
